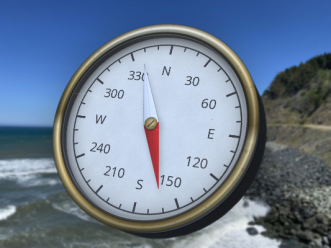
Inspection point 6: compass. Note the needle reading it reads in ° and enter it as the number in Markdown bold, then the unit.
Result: **160** °
